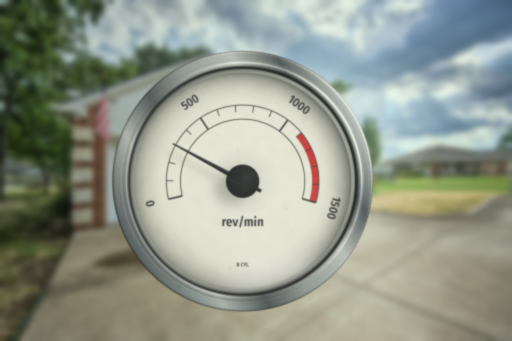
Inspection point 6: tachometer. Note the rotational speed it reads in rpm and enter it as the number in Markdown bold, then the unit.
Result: **300** rpm
